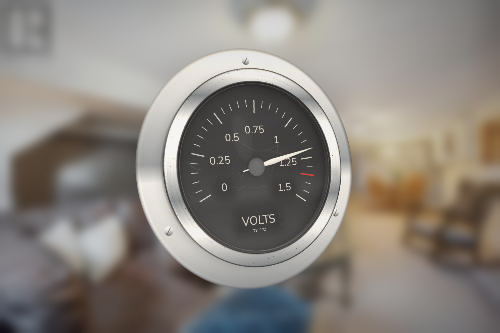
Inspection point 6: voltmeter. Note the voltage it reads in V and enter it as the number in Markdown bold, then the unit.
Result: **1.2** V
